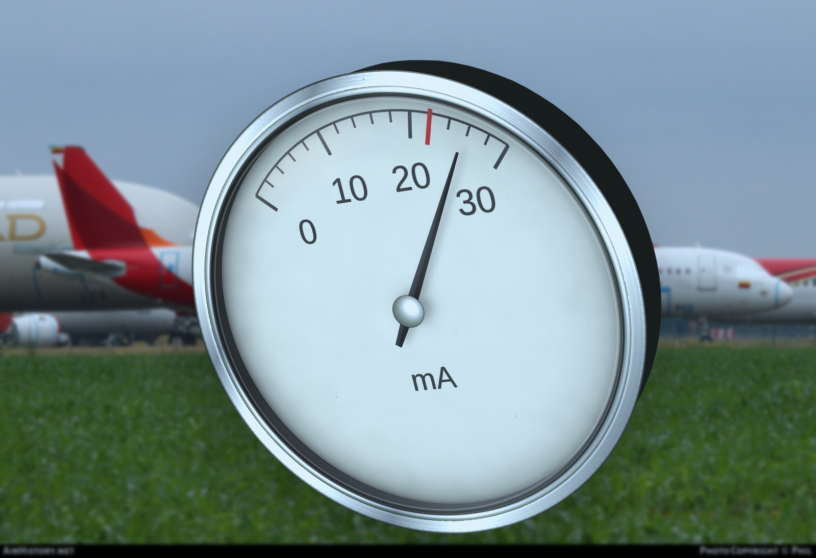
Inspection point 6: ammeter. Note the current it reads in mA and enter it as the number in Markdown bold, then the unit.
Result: **26** mA
